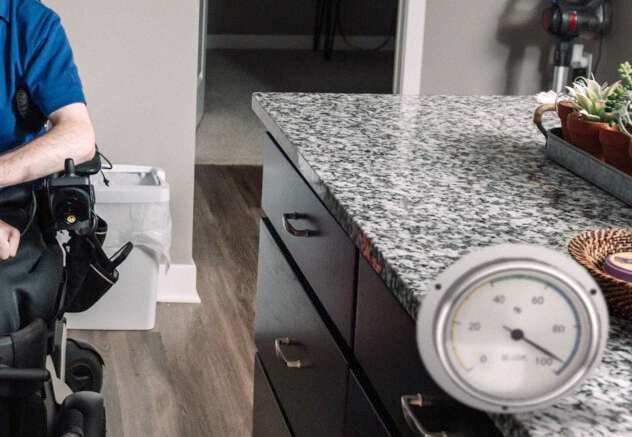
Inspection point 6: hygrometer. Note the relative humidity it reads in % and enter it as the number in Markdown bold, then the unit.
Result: **95** %
